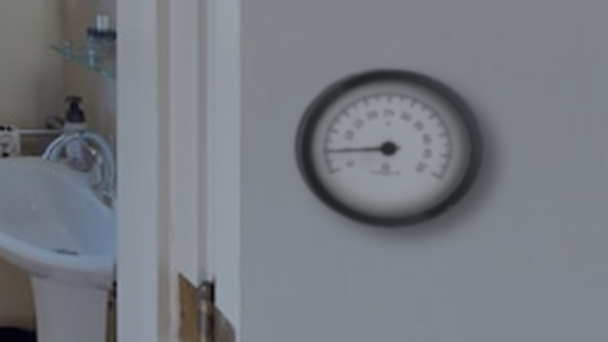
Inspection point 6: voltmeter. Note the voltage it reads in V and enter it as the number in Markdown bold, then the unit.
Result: **5** V
